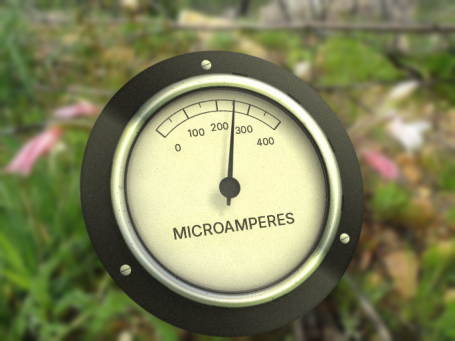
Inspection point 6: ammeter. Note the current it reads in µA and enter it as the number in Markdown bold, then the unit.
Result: **250** µA
